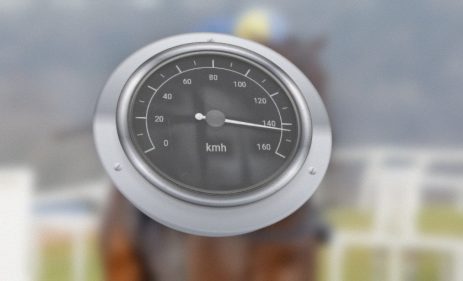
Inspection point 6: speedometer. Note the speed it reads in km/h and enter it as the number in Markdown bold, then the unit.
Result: **145** km/h
